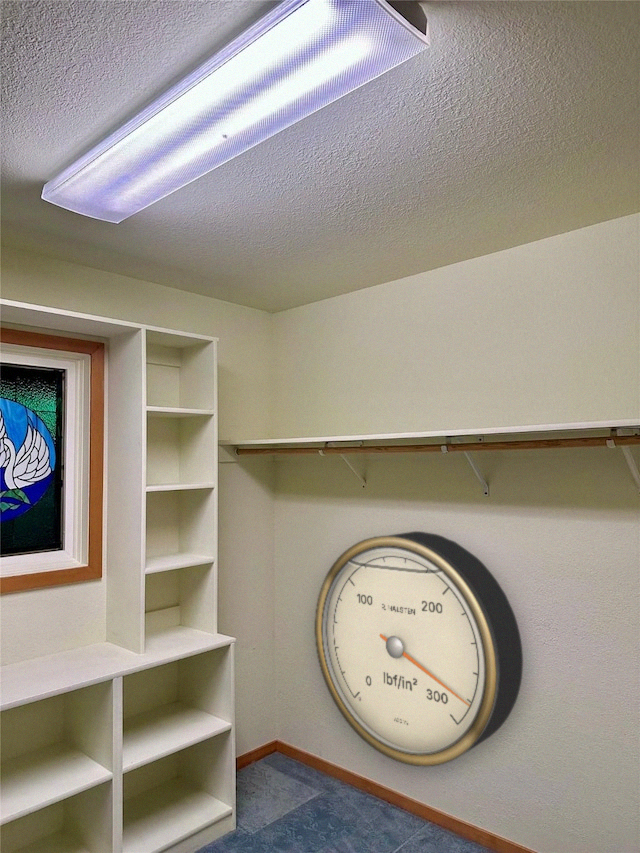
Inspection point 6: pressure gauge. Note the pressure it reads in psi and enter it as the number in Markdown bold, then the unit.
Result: **280** psi
